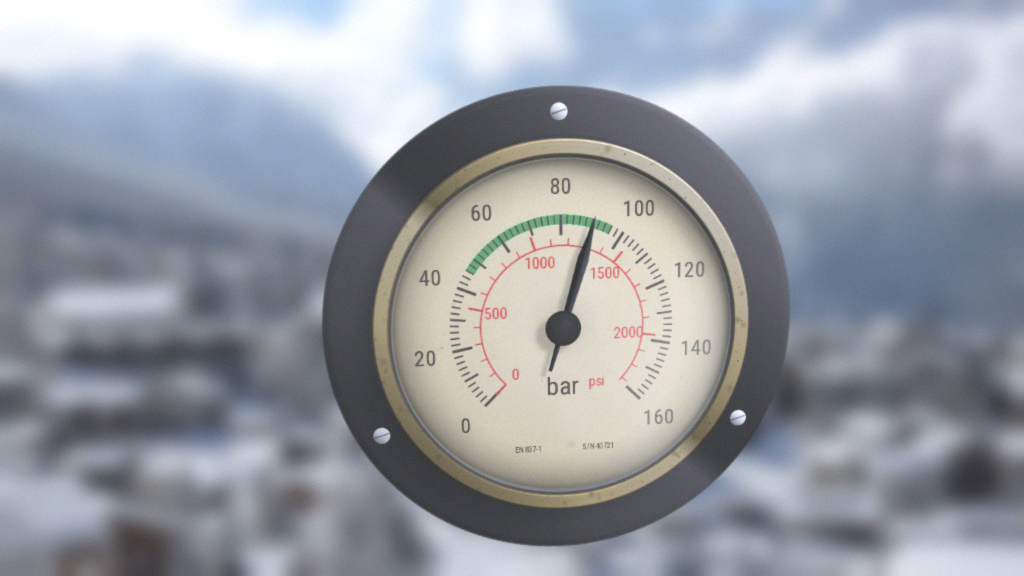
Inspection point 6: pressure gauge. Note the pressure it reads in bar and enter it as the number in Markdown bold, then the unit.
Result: **90** bar
